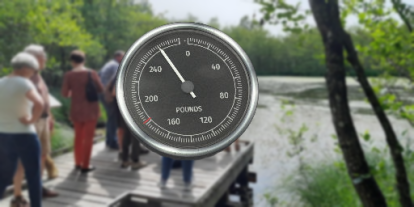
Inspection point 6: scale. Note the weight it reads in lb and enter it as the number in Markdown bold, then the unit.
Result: **260** lb
